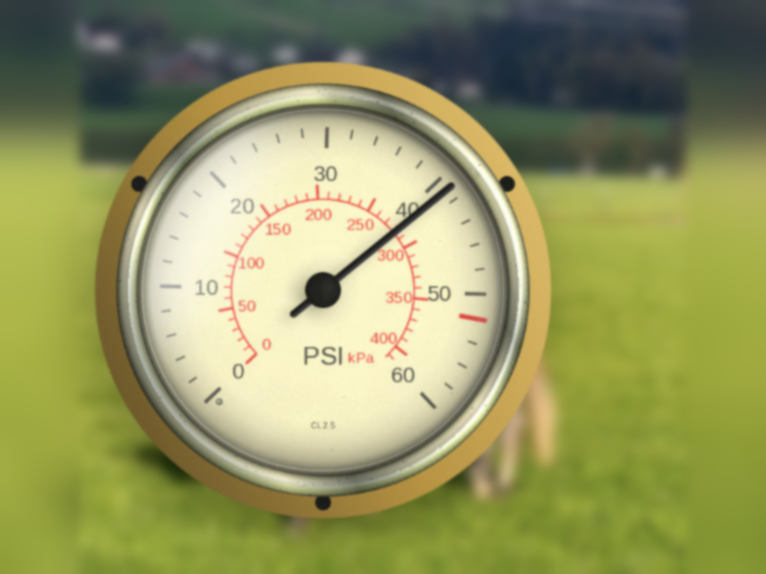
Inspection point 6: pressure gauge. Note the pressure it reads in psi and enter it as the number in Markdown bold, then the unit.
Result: **41** psi
